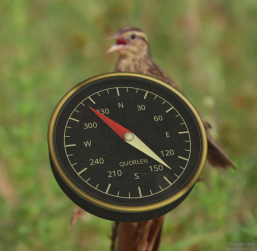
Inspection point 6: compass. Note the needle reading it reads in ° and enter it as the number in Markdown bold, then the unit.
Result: **320** °
